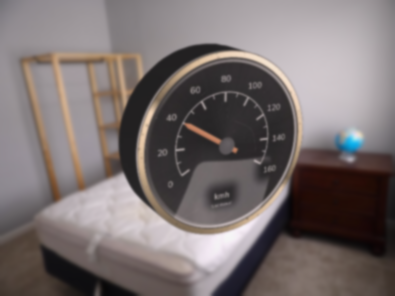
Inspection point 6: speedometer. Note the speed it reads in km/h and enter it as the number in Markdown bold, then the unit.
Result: **40** km/h
